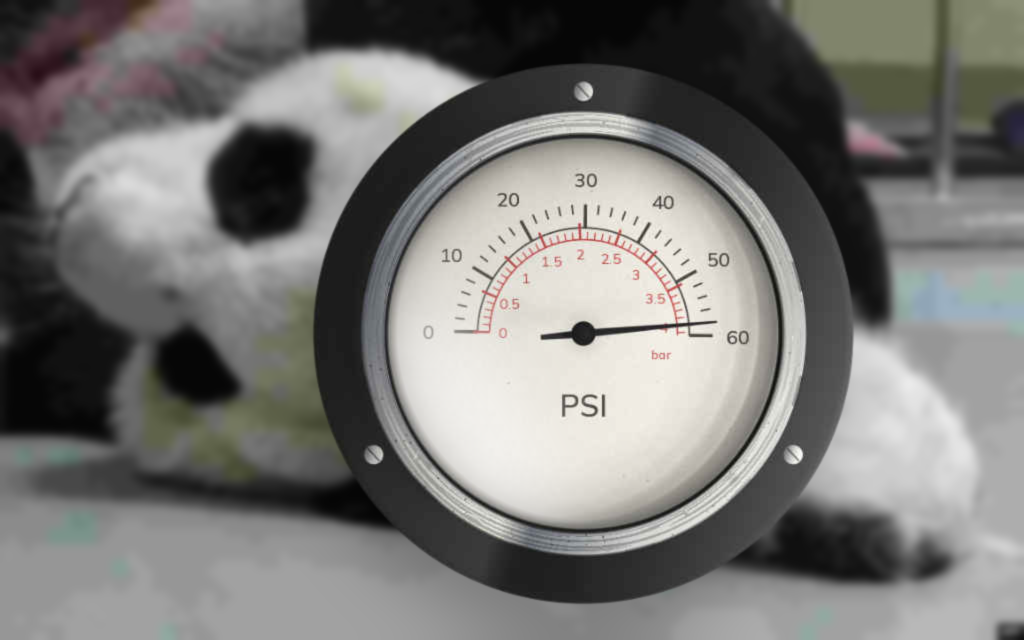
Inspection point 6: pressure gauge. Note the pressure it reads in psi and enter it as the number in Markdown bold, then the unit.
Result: **58** psi
